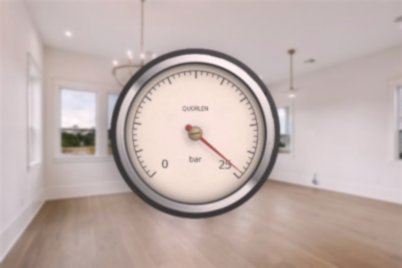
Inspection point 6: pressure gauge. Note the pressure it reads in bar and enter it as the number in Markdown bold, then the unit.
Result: **24.5** bar
